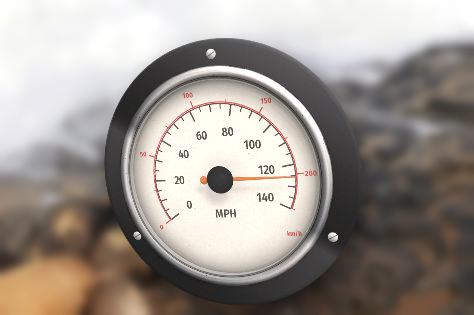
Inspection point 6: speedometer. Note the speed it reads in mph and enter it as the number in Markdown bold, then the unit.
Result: **125** mph
